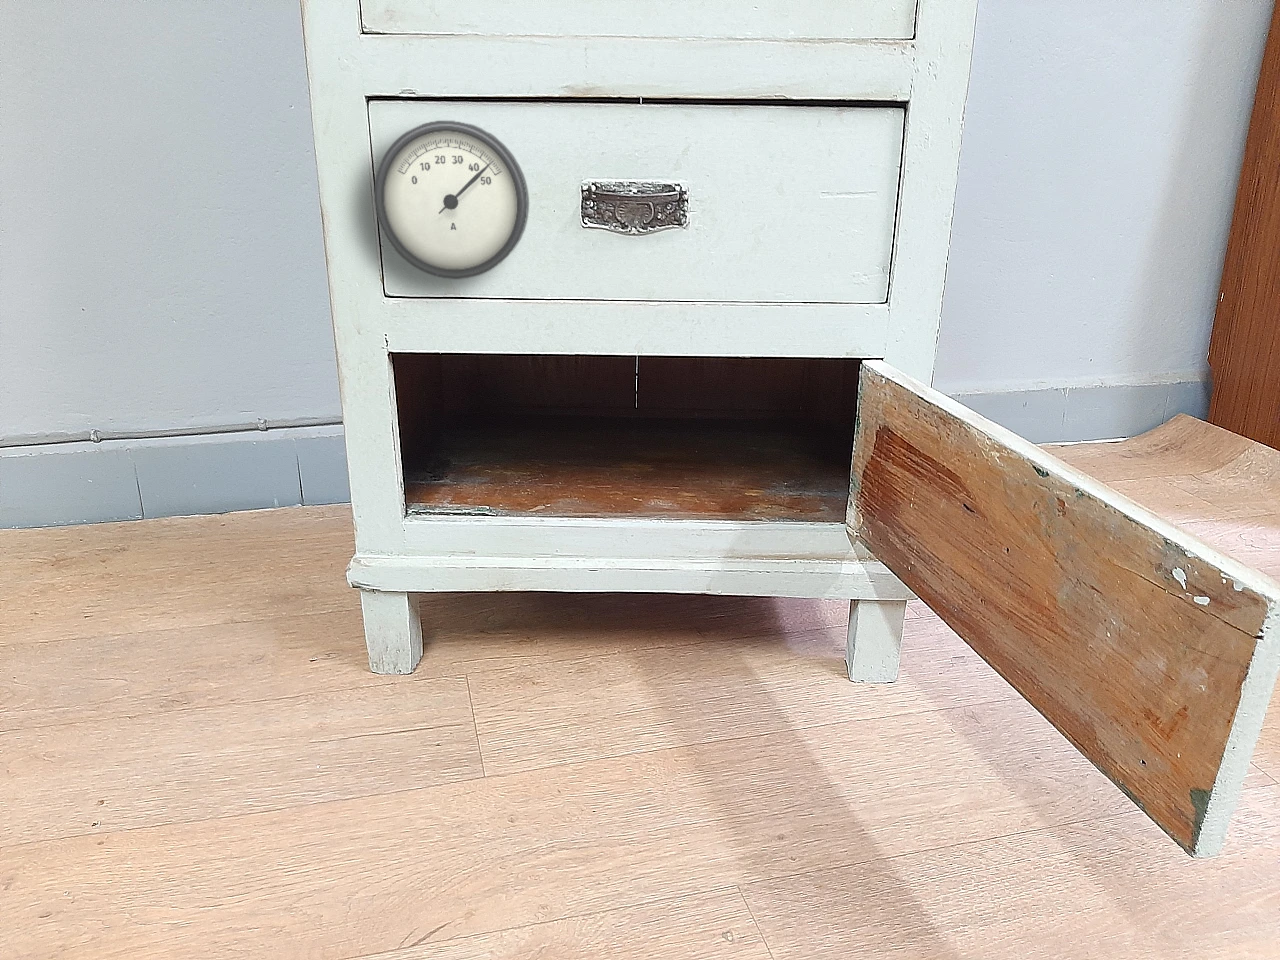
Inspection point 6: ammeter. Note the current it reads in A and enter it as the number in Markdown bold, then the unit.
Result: **45** A
